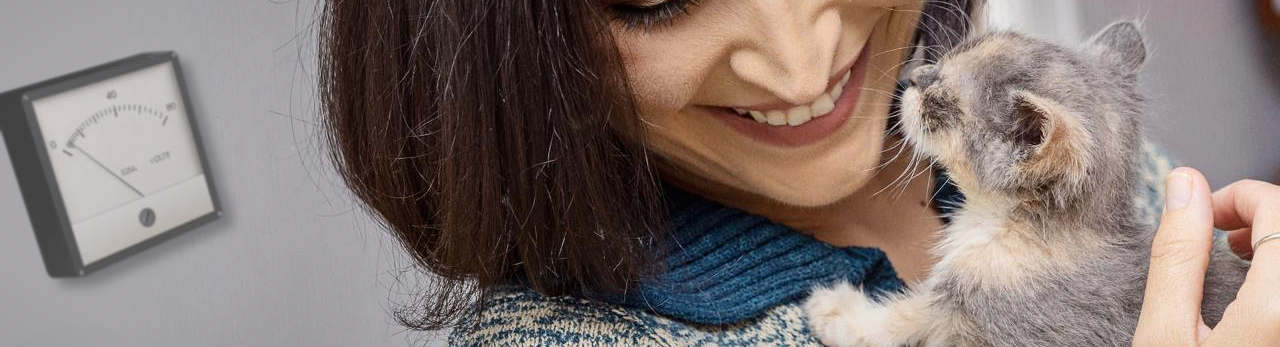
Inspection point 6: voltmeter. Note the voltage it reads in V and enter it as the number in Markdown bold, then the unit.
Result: **10** V
